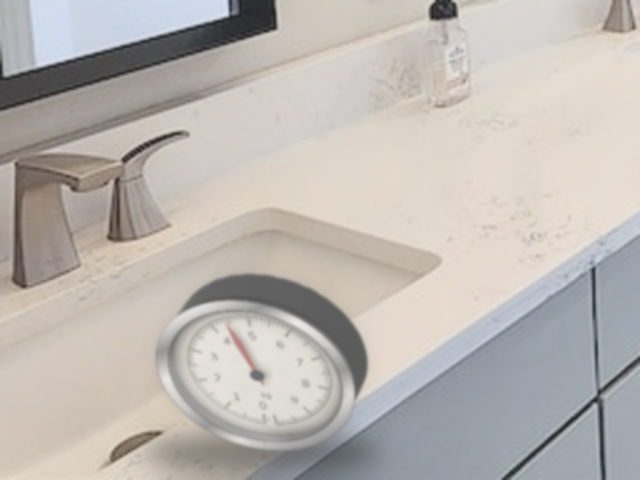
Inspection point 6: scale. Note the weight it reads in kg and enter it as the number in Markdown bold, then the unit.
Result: **4.5** kg
